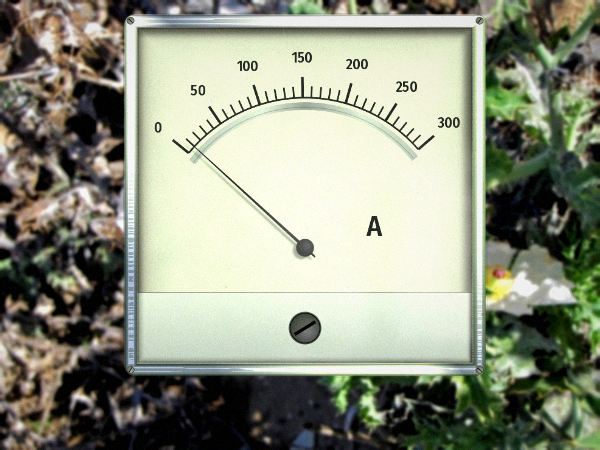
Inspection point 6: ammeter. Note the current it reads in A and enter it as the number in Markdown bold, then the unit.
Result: **10** A
